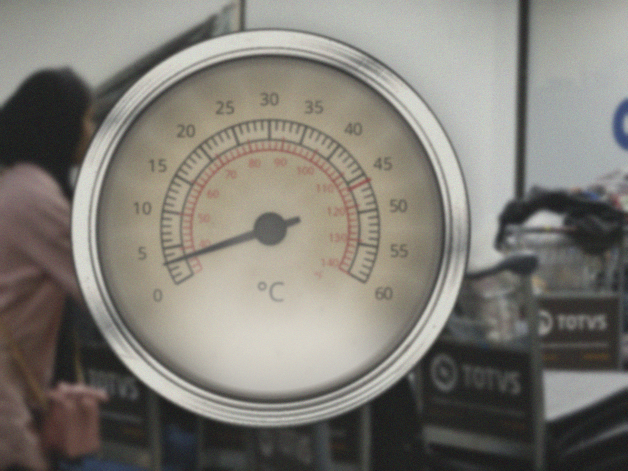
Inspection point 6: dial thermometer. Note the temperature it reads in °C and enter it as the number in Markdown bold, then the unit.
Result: **3** °C
